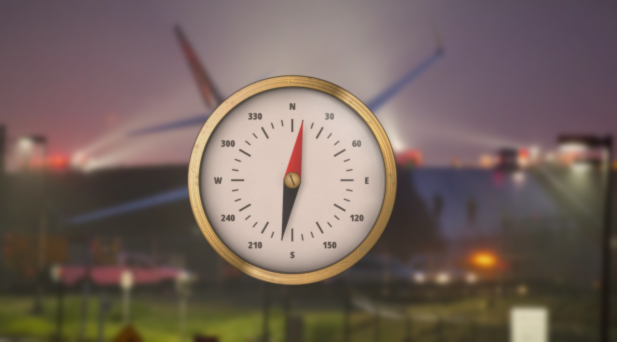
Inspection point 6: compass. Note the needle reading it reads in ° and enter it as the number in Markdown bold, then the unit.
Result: **10** °
